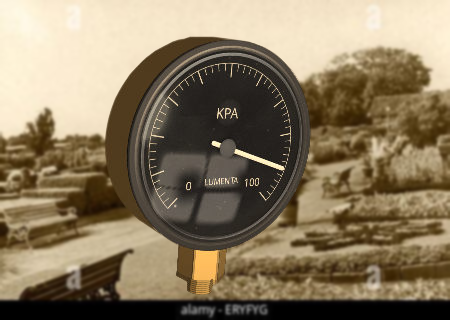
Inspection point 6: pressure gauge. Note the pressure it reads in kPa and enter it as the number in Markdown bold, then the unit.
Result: **90** kPa
